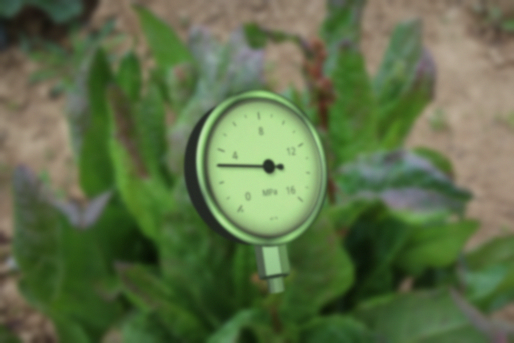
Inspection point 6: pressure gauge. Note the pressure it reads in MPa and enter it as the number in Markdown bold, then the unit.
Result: **3** MPa
